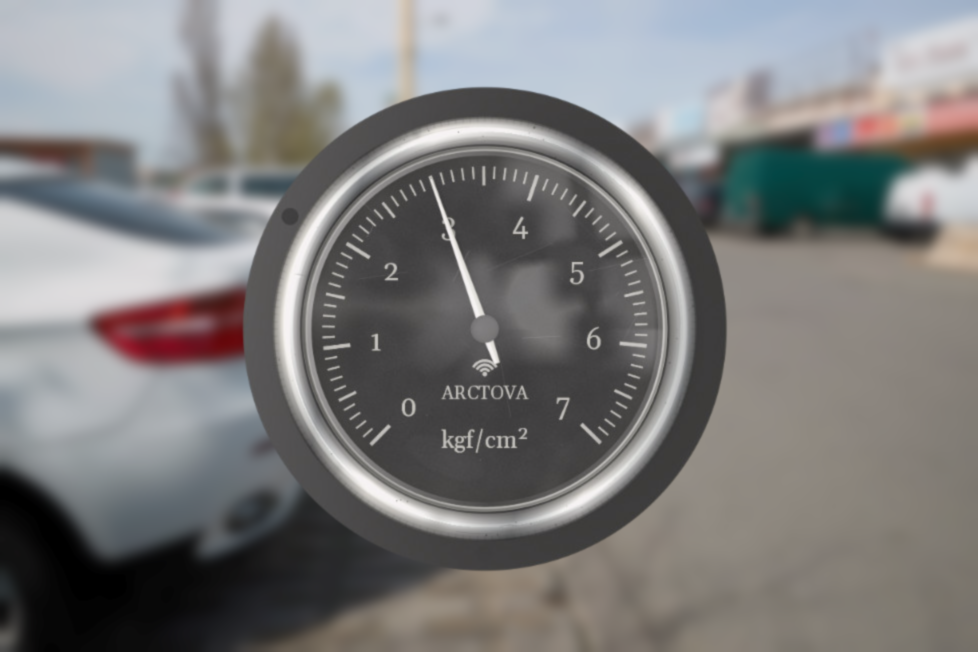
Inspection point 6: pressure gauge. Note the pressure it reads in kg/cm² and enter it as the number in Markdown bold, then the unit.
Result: **3** kg/cm²
